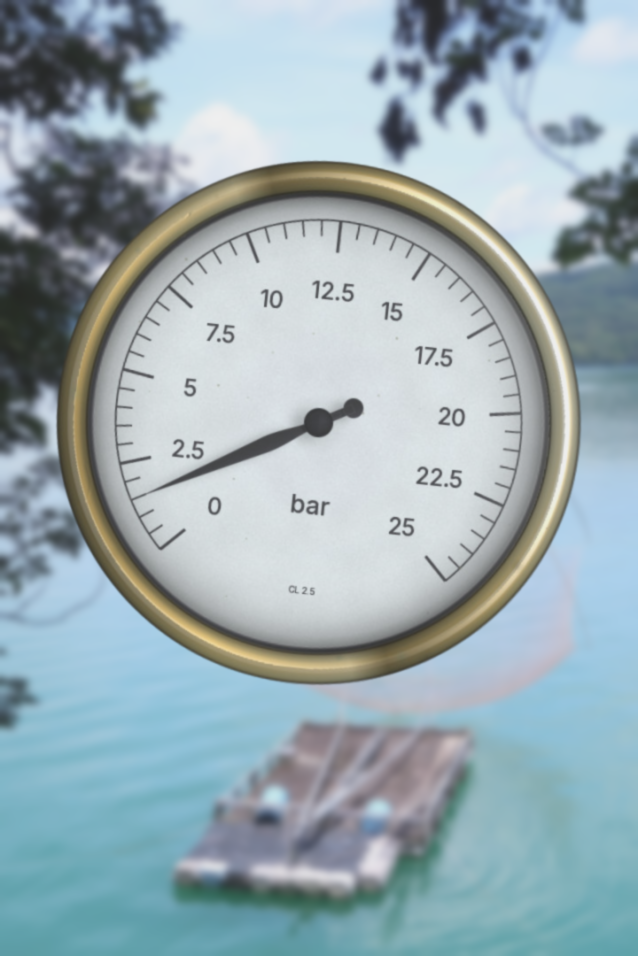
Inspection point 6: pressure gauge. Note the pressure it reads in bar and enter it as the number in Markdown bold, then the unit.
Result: **1.5** bar
